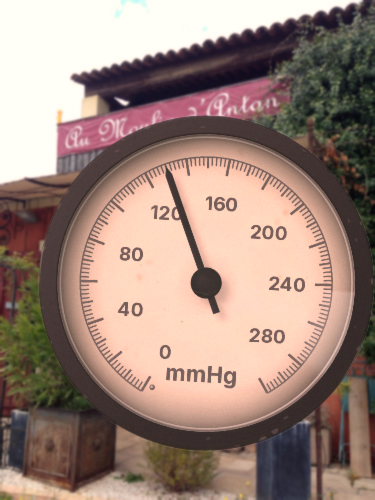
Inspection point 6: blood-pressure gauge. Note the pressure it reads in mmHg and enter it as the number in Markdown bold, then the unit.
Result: **130** mmHg
